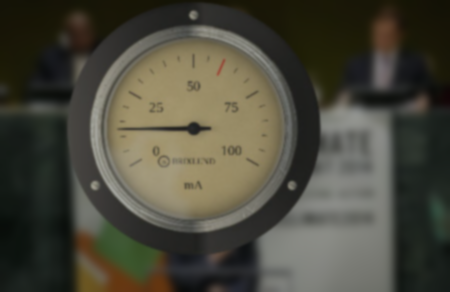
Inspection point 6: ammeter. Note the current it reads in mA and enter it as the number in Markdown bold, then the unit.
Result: **12.5** mA
